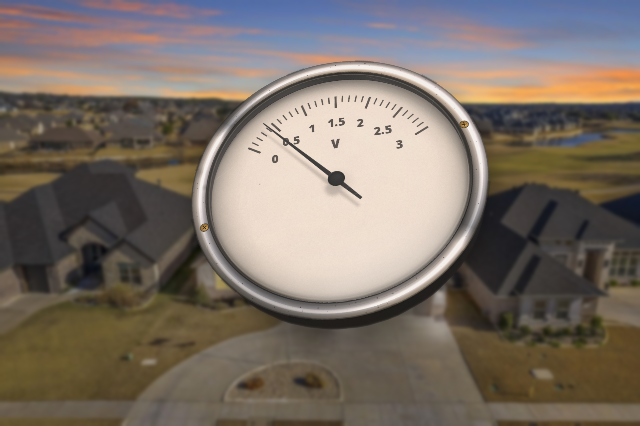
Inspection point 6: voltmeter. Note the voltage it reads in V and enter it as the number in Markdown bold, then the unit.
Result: **0.4** V
